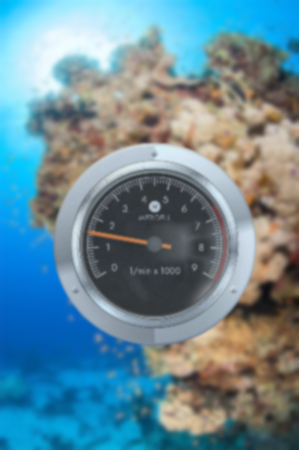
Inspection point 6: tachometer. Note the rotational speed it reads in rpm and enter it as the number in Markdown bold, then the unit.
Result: **1500** rpm
